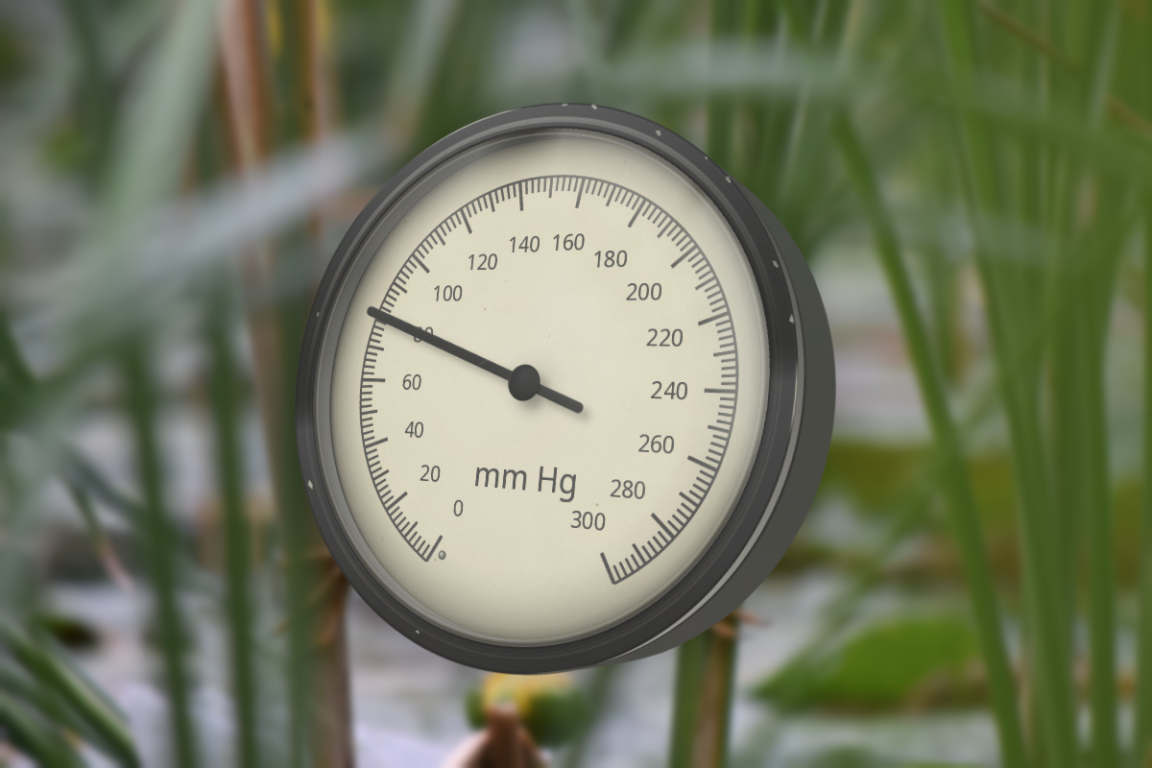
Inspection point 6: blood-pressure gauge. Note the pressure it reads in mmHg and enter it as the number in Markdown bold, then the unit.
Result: **80** mmHg
